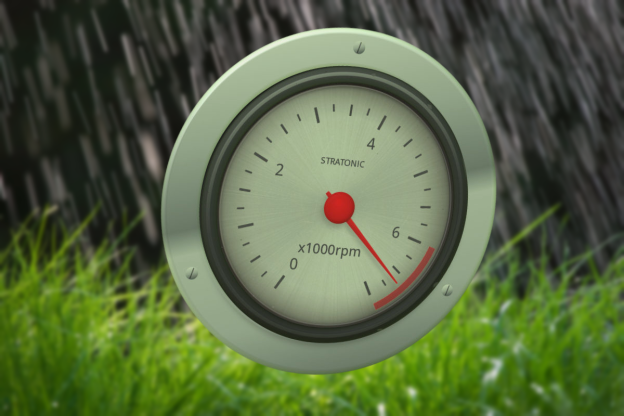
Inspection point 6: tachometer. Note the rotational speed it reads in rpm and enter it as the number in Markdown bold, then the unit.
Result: **6625** rpm
